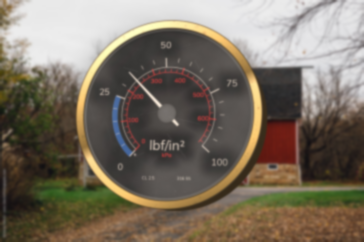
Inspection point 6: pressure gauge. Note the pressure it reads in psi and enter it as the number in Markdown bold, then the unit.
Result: **35** psi
